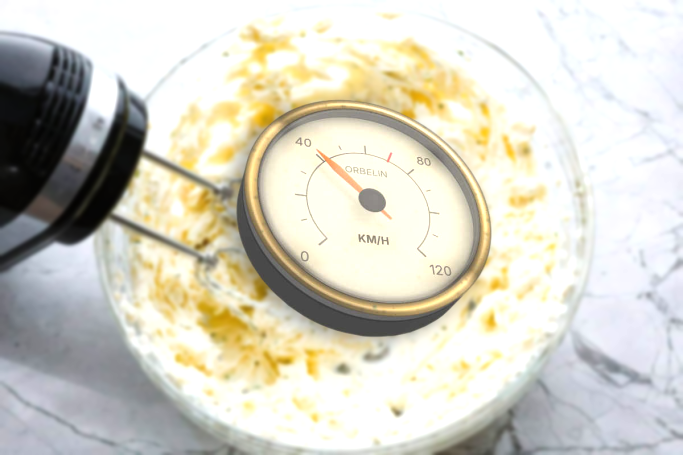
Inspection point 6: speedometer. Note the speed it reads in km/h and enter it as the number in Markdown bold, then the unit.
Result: **40** km/h
